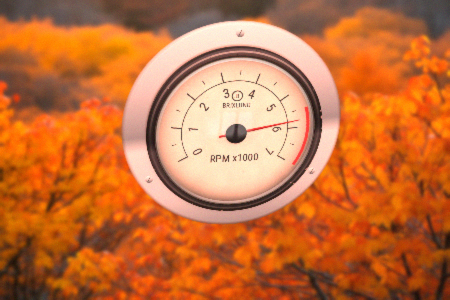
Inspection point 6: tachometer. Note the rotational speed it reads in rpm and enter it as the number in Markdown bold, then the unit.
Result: **5750** rpm
